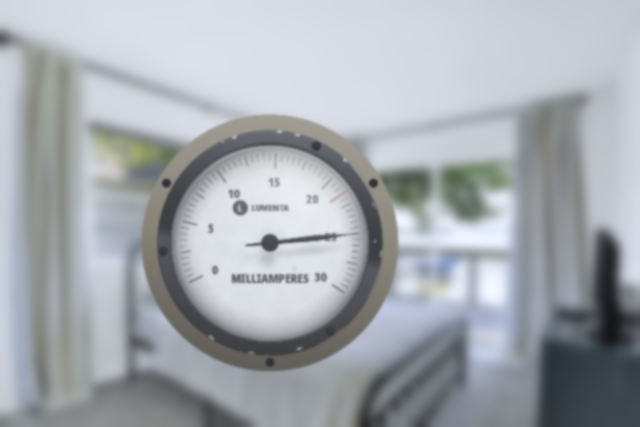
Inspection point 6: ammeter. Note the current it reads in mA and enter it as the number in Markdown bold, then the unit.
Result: **25** mA
